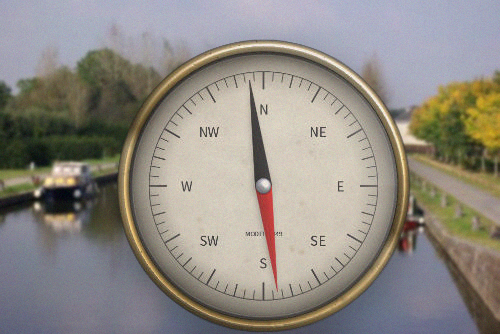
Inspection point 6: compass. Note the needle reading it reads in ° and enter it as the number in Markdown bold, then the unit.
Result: **172.5** °
